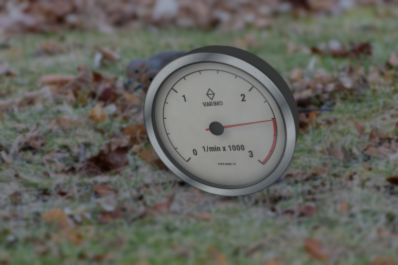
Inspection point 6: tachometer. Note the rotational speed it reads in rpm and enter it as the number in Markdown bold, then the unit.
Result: **2400** rpm
